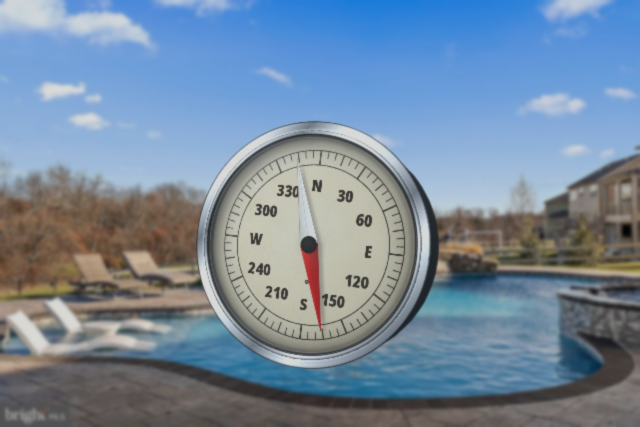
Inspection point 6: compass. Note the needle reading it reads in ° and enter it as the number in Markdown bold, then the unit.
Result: **165** °
